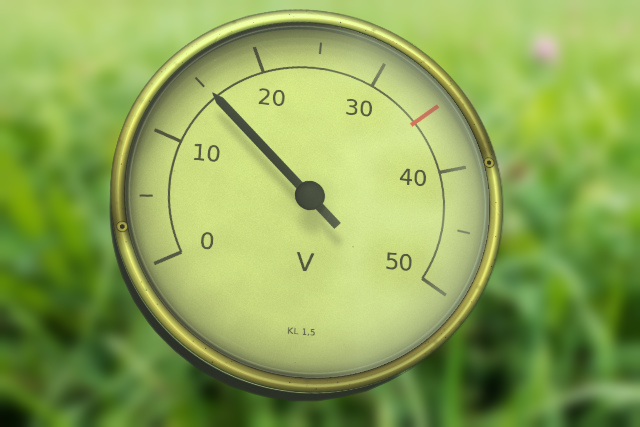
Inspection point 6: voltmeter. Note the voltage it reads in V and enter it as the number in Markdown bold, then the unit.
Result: **15** V
